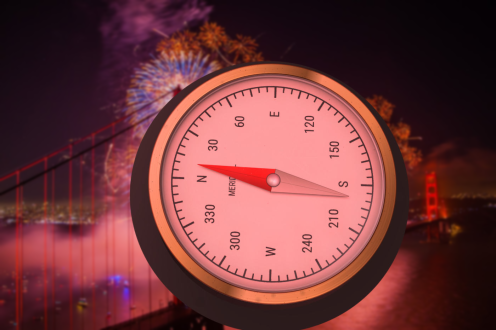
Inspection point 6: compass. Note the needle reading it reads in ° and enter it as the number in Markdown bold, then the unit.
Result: **10** °
